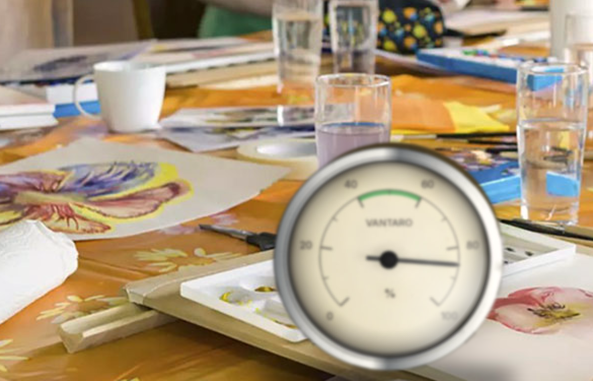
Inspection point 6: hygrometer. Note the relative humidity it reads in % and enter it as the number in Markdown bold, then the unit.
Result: **85** %
